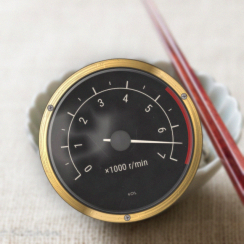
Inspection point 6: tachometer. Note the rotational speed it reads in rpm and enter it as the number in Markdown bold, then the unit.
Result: **6500** rpm
